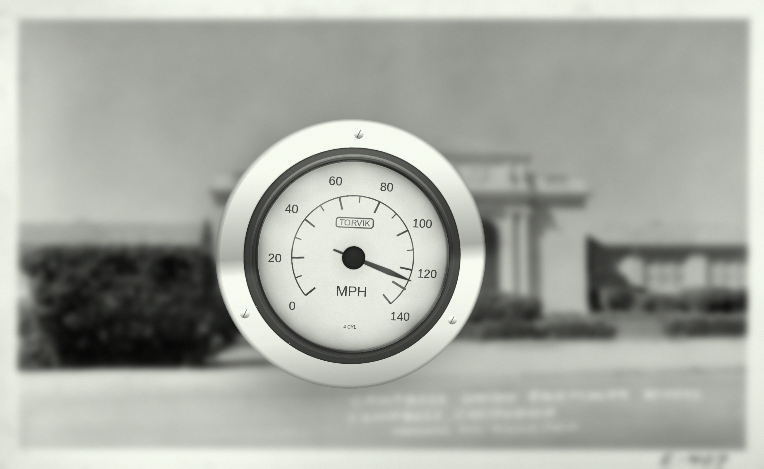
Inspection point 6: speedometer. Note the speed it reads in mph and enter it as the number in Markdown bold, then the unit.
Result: **125** mph
